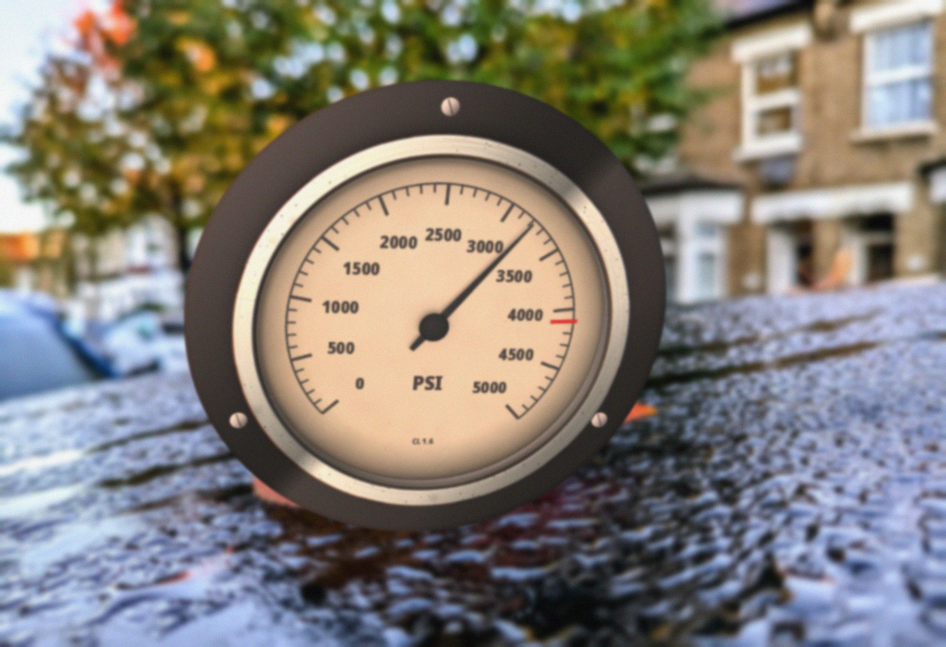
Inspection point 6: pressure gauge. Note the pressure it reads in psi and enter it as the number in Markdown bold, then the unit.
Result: **3200** psi
